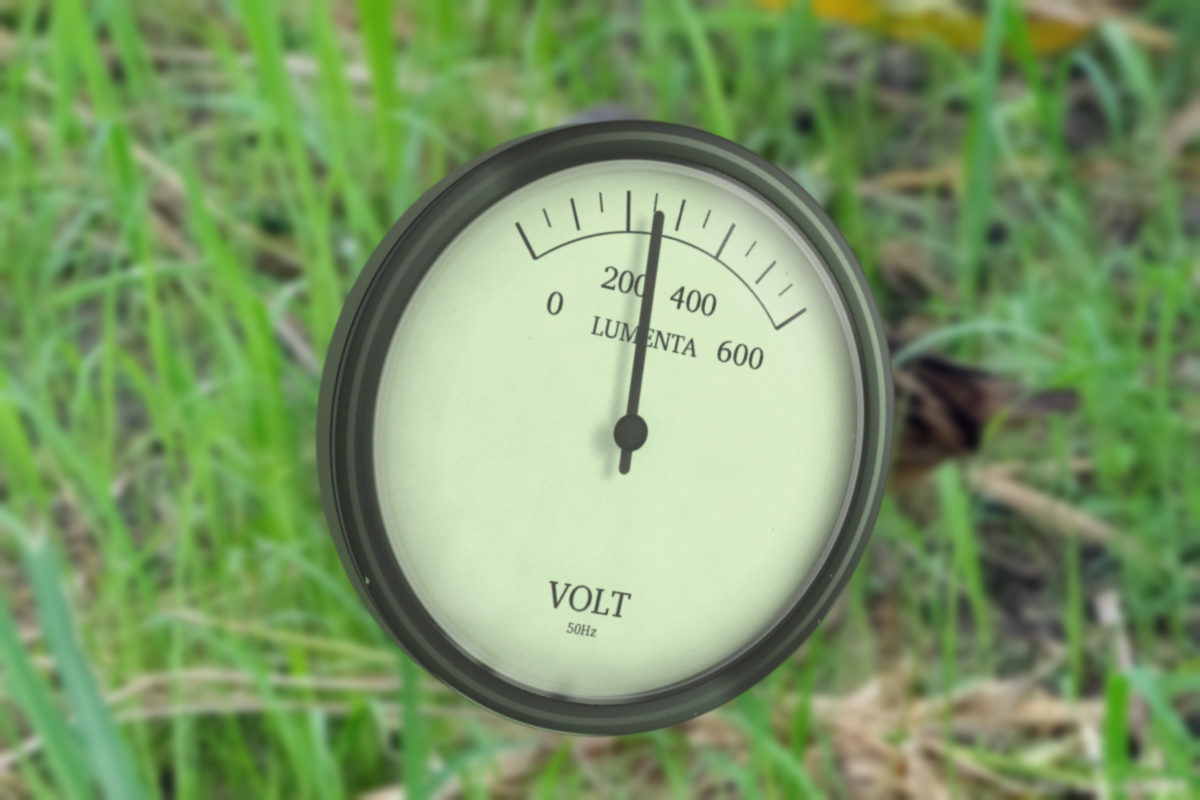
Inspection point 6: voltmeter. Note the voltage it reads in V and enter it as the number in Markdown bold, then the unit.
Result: **250** V
